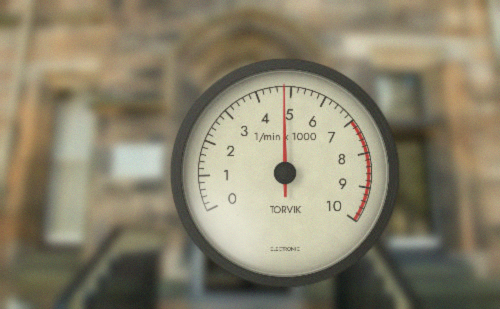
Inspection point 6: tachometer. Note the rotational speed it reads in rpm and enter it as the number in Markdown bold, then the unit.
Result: **4800** rpm
